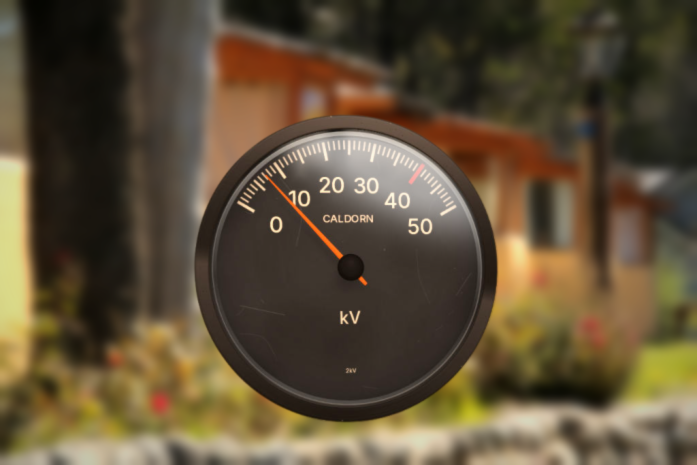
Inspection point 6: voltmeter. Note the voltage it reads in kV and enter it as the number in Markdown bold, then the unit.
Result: **7** kV
